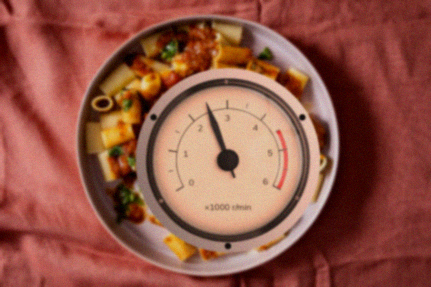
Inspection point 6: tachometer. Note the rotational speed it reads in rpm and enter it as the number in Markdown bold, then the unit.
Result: **2500** rpm
